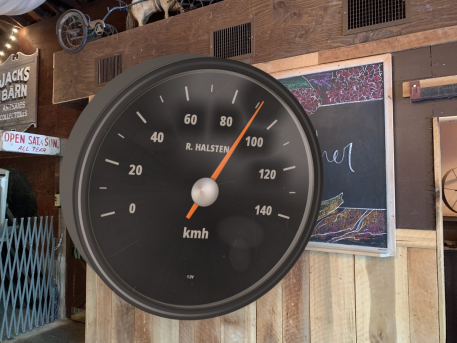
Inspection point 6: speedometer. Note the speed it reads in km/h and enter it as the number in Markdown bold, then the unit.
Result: **90** km/h
